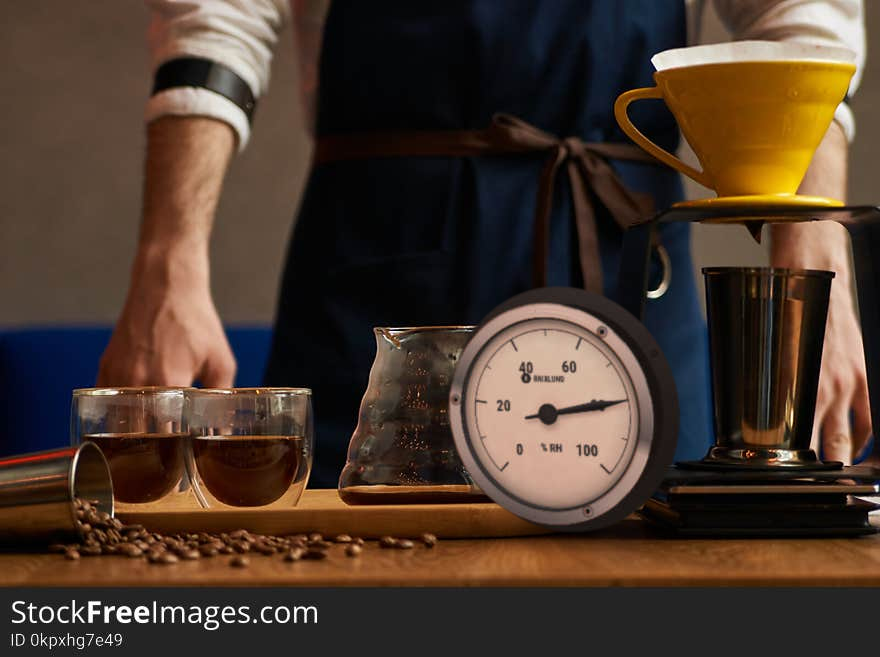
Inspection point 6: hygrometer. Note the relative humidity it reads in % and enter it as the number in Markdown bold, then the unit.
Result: **80** %
